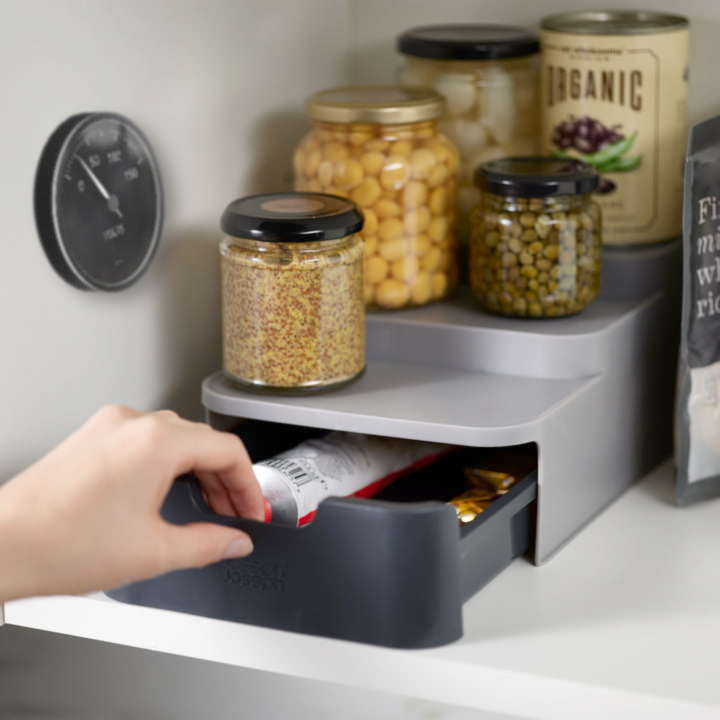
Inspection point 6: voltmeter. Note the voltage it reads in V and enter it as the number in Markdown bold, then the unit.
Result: **25** V
